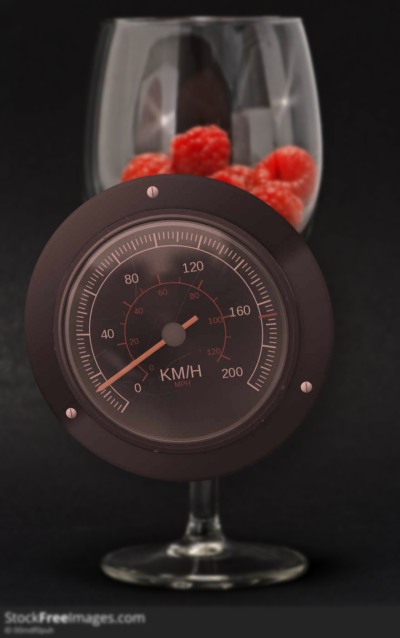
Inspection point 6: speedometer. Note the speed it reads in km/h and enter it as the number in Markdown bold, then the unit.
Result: **14** km/h
